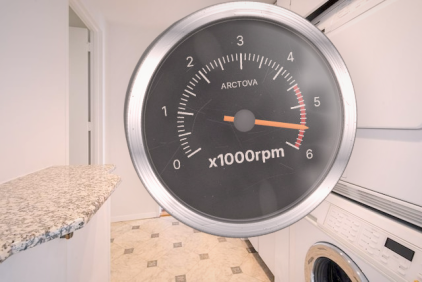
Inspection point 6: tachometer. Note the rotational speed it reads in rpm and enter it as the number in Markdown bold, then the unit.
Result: **5500** rpm
